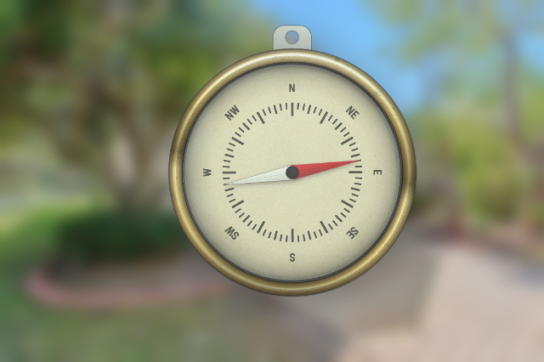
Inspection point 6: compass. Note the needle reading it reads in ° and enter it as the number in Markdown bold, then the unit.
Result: **80** °
